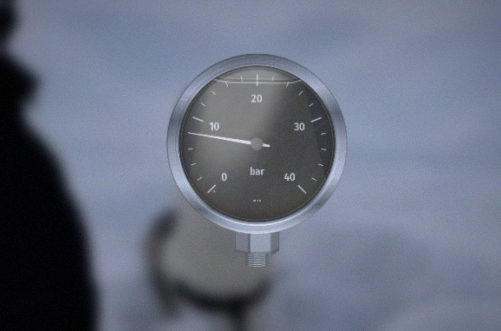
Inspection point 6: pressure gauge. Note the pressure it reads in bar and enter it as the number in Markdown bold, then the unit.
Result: **8** bar
